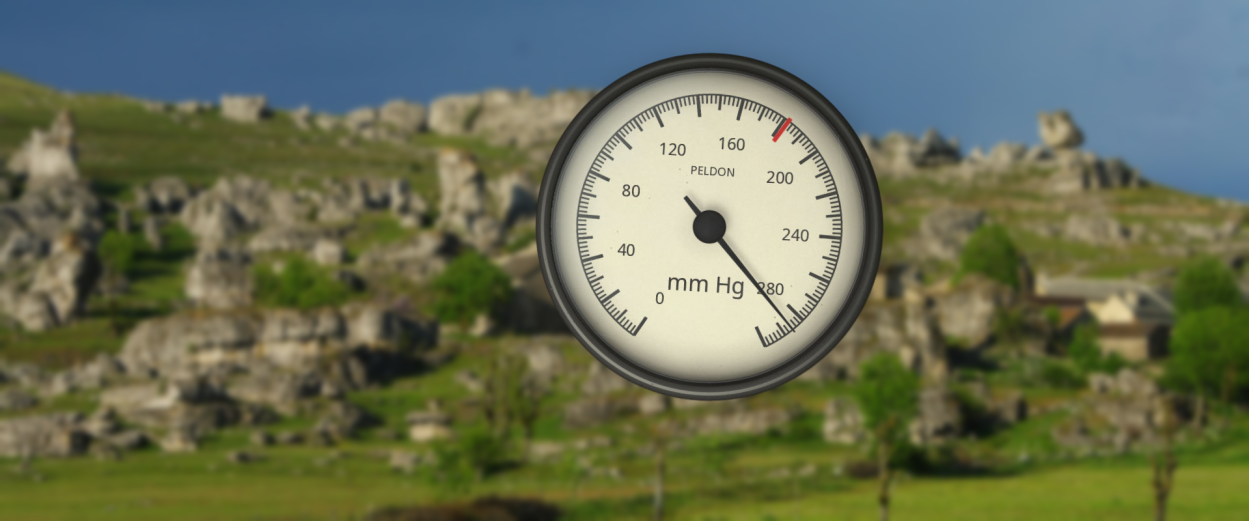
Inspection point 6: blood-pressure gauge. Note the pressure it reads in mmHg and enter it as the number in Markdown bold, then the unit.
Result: **286** mmHg
